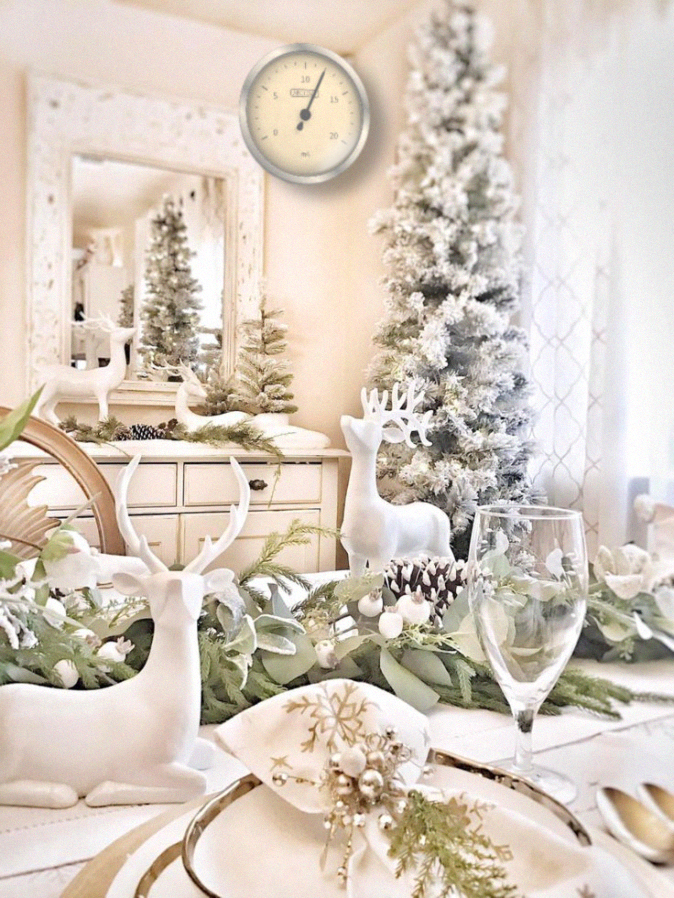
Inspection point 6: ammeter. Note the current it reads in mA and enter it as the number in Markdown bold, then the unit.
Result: **12** mA
